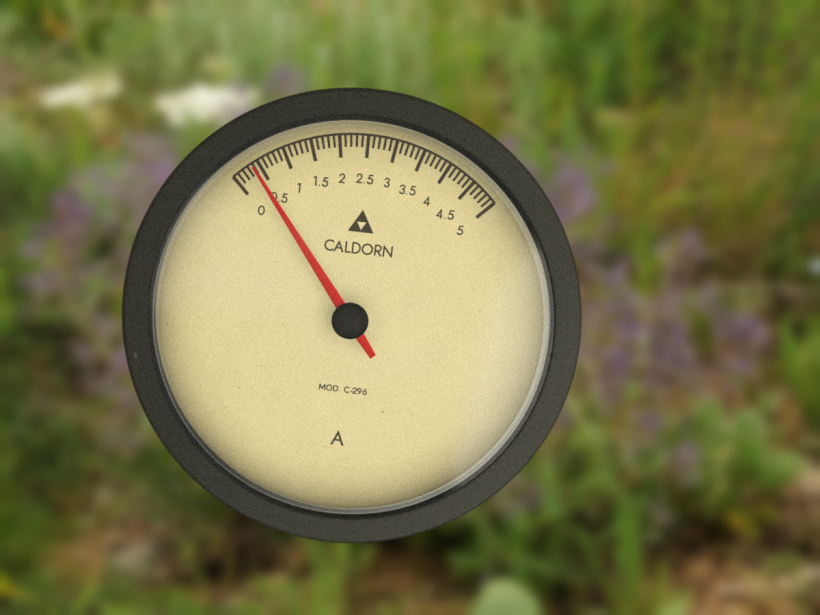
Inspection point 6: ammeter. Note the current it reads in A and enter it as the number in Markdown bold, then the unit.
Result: **0.4** A
